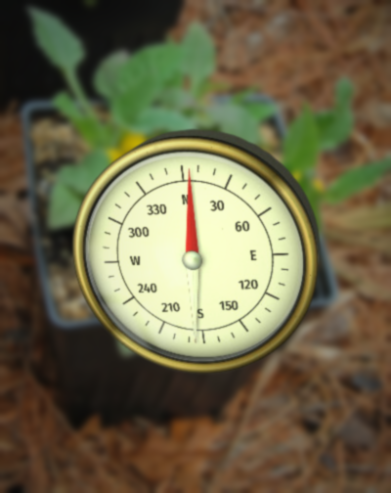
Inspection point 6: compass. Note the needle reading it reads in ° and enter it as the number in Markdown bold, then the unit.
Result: **5** °
